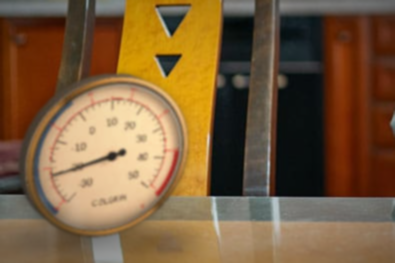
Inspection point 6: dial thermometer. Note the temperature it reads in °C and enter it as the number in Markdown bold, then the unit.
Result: **-20** °C
